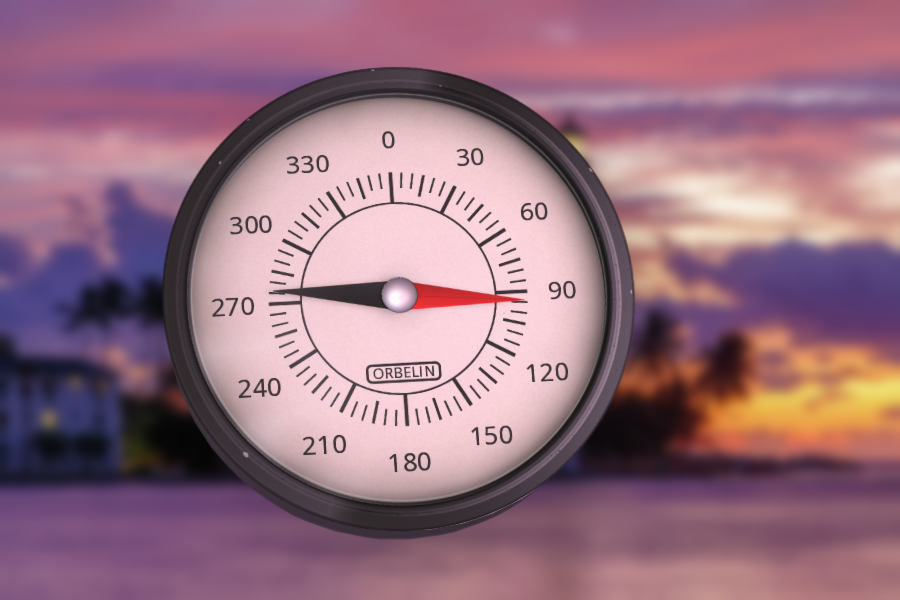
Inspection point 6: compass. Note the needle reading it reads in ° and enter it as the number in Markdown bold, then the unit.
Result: **95** °
